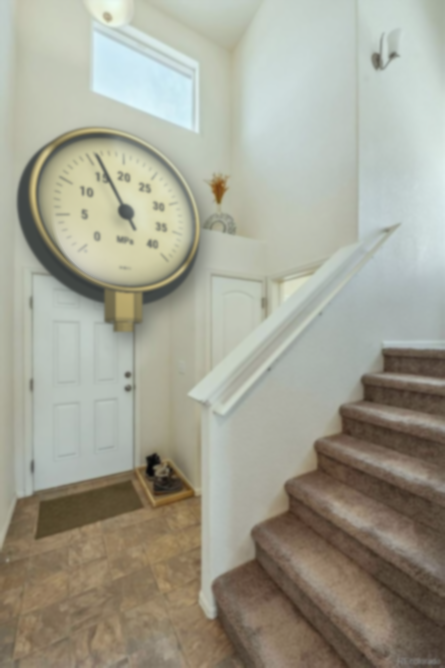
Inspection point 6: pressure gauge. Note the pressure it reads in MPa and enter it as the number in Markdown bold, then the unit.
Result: **16** MPa
